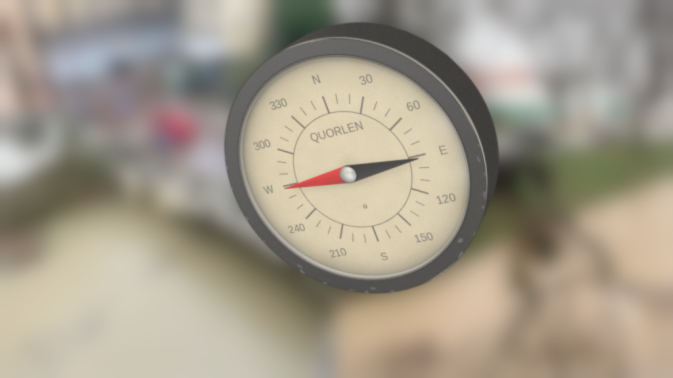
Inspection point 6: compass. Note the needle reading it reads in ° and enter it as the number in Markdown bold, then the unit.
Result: **270** °
